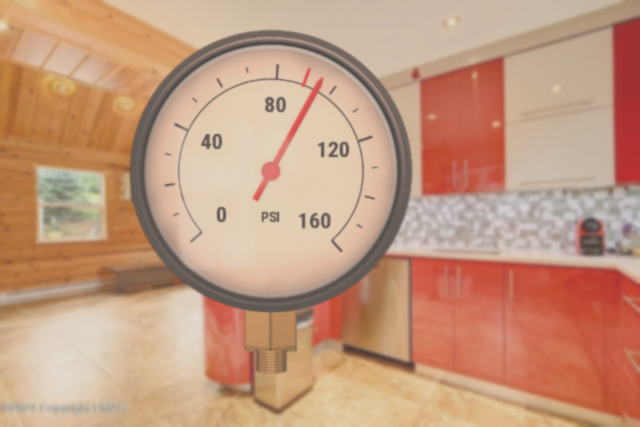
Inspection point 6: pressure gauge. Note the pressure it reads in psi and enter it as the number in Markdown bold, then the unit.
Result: **95** psi
